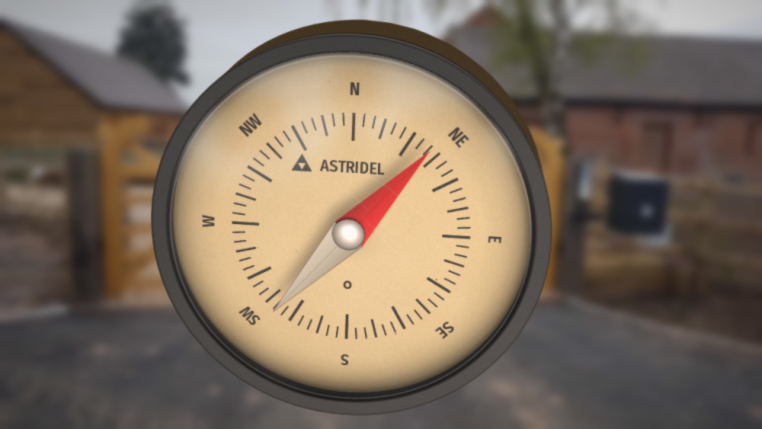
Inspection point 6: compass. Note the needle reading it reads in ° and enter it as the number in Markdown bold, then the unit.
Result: **40** °
